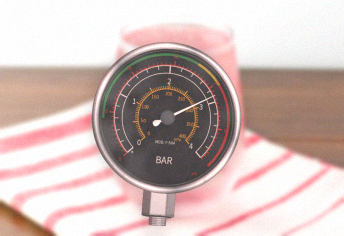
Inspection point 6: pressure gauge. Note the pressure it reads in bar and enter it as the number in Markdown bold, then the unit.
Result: **2.9** bar
